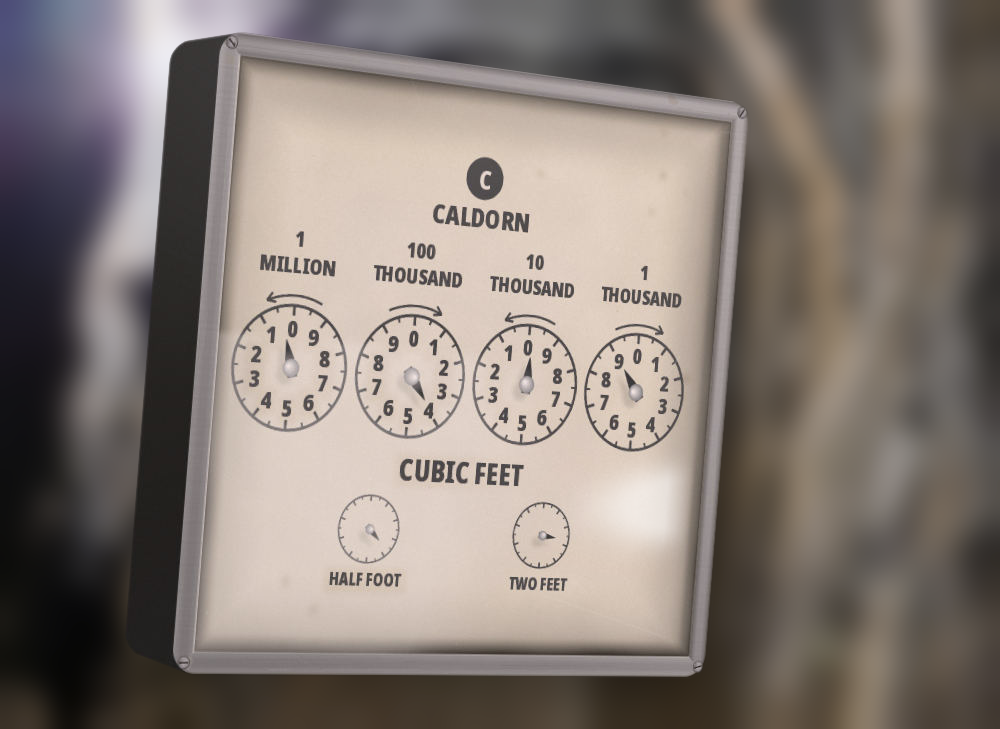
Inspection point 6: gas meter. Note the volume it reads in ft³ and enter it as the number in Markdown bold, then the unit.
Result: **39900** ft³
